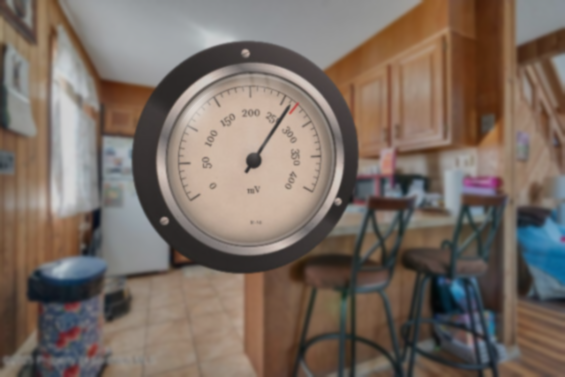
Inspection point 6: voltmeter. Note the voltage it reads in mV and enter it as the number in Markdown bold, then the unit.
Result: **260** mV
